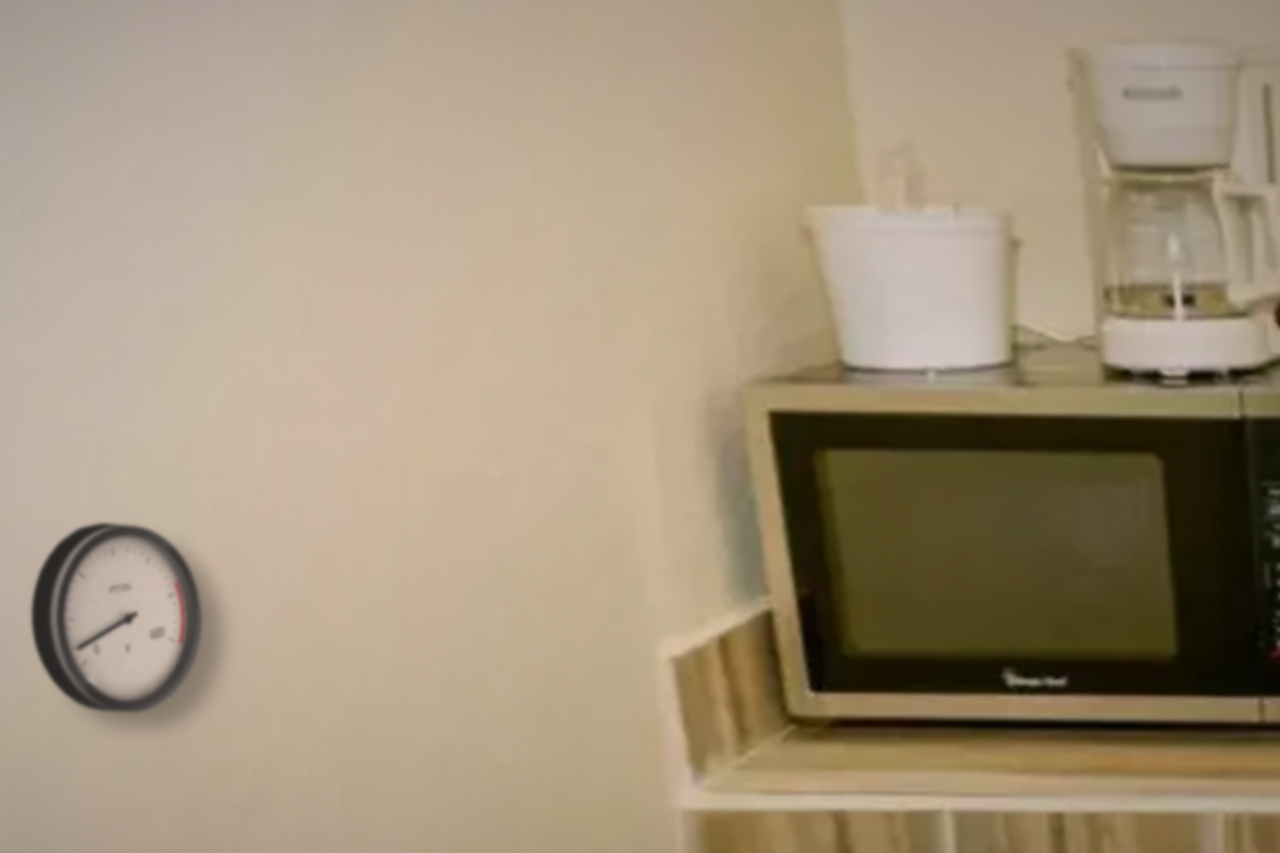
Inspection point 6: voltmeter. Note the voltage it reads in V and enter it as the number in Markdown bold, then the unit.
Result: **40** V
